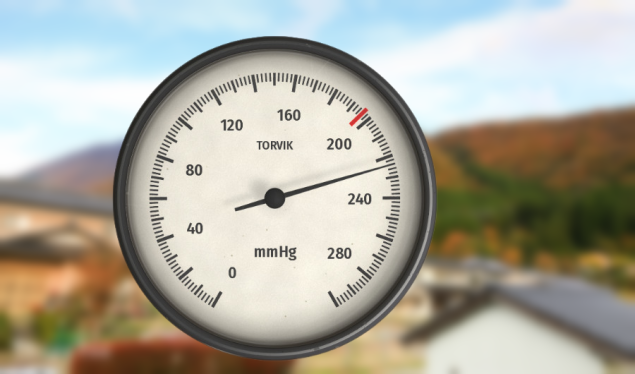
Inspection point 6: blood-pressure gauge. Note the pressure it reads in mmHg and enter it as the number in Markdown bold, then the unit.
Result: **224** mmHg
